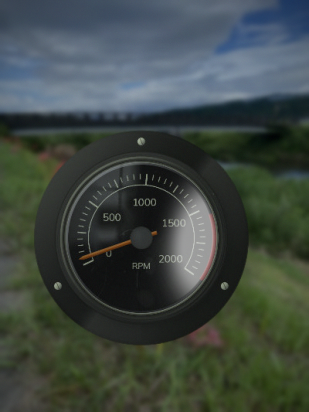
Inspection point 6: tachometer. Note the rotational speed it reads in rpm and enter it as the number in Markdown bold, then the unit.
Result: **50** rpm
